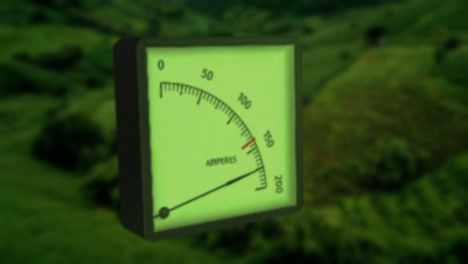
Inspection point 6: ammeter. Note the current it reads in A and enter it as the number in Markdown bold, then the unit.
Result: **175** A
